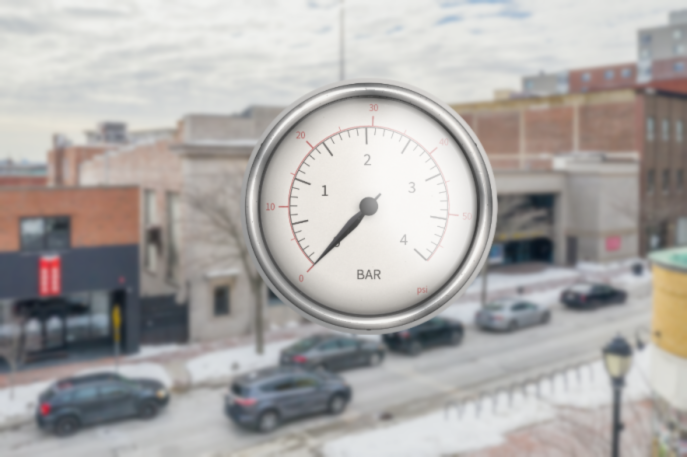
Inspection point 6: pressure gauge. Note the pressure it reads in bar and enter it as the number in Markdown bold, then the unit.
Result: **0** bar
